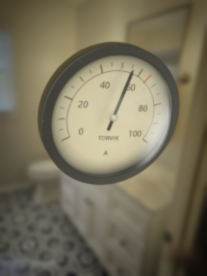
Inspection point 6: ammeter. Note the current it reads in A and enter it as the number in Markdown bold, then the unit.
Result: **55** A
